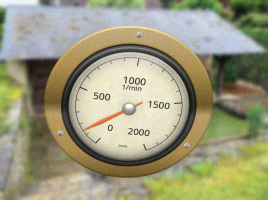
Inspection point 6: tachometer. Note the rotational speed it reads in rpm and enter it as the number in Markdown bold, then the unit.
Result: **150** rpm
